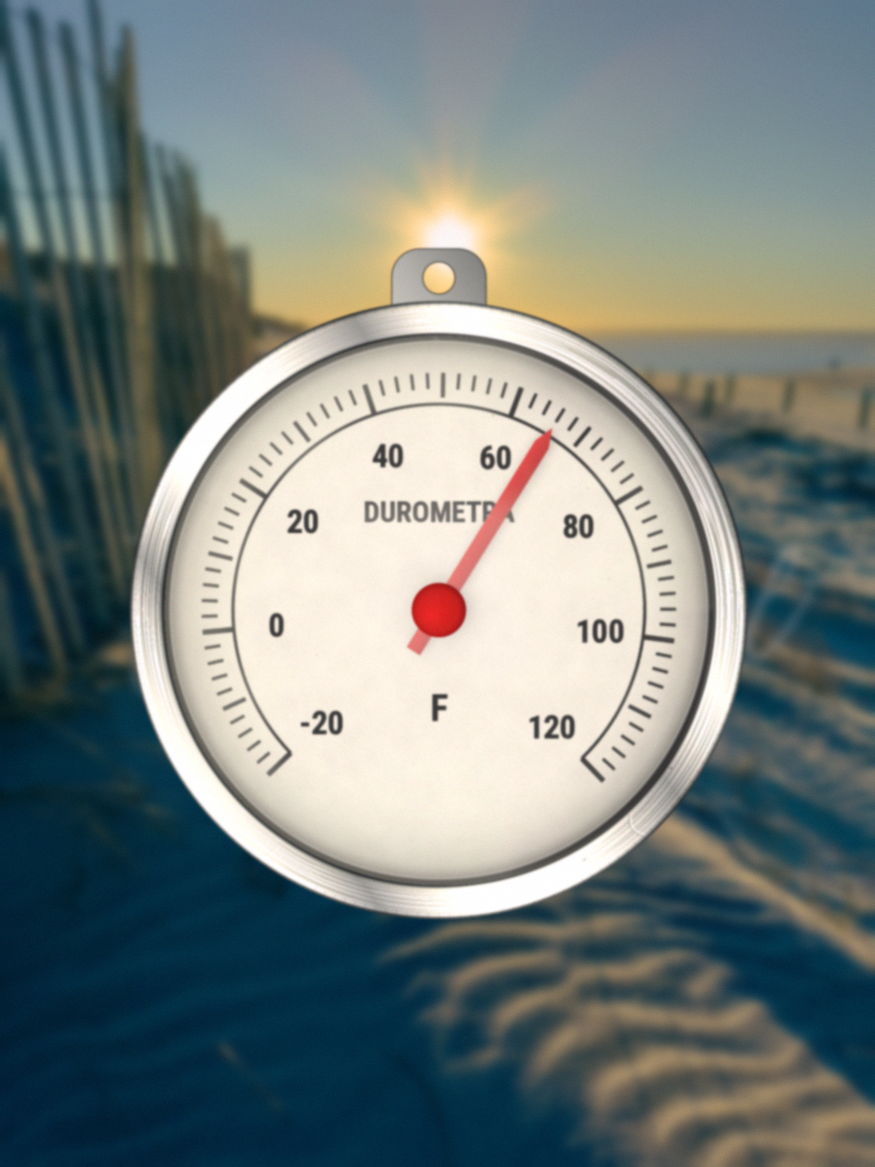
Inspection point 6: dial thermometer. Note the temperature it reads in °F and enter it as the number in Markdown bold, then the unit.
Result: **66** °F
